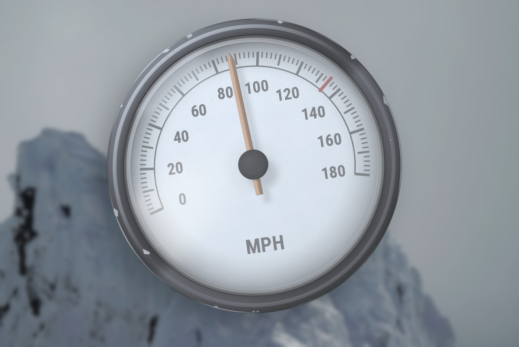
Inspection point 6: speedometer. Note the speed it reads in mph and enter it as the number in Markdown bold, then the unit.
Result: **88** mph
